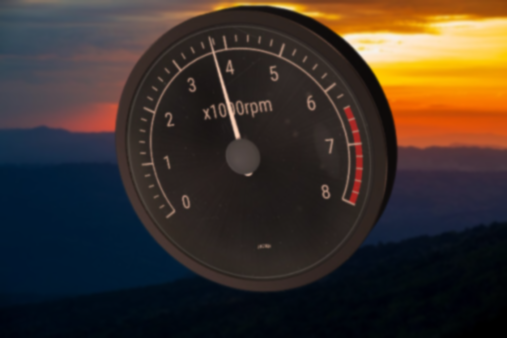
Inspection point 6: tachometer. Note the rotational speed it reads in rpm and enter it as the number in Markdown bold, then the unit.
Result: **3800** rpm
